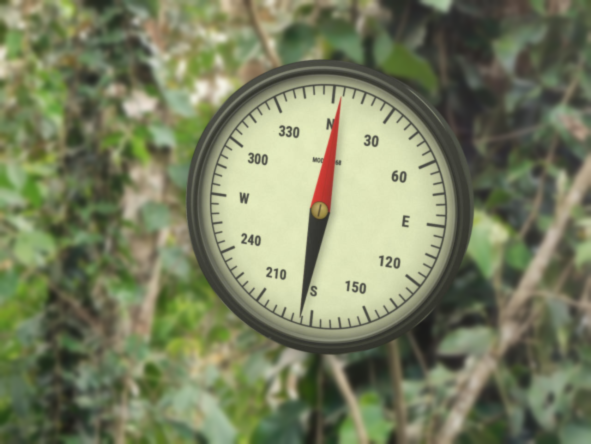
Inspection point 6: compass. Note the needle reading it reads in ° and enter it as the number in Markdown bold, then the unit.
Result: **5** °
